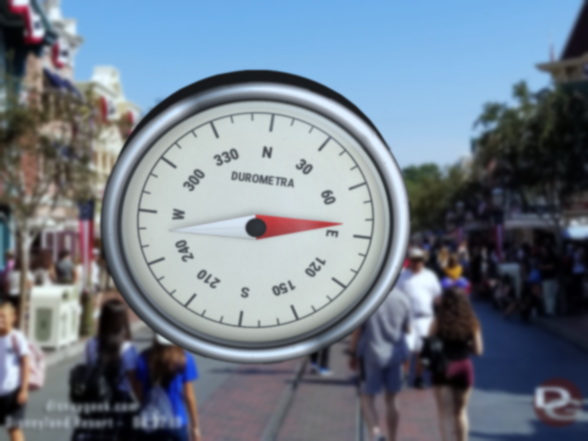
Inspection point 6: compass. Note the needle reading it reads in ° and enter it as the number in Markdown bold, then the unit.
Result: **80** °
